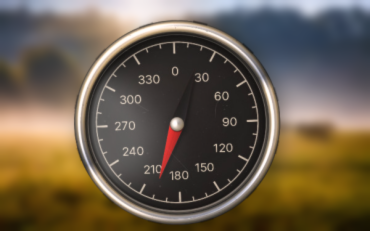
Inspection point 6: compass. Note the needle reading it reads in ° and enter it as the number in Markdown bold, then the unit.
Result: **200** °
